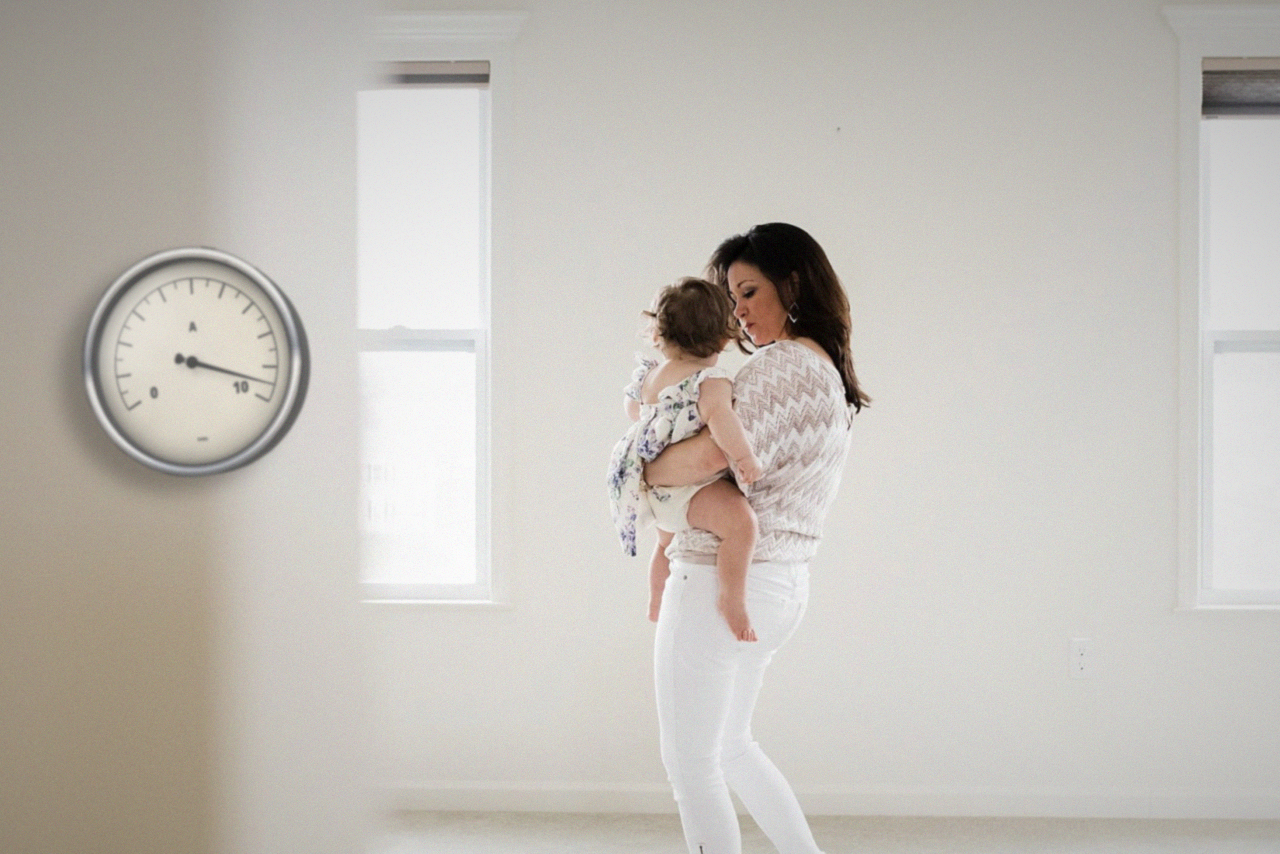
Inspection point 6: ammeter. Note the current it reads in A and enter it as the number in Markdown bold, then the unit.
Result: **9.5** A
